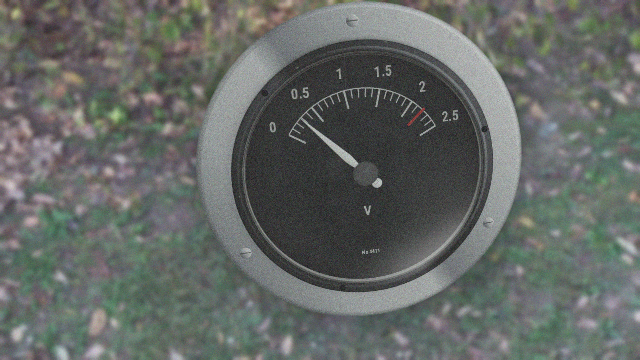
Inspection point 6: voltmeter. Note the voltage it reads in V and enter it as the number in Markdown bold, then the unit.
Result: **0.3** V
